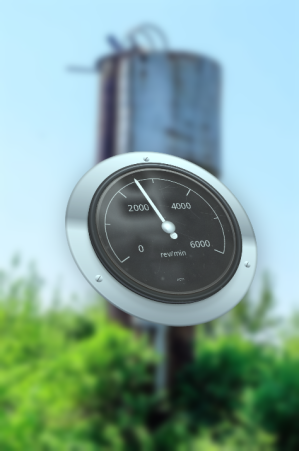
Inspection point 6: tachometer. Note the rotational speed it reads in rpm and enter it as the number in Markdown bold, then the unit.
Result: **2500** rpm
